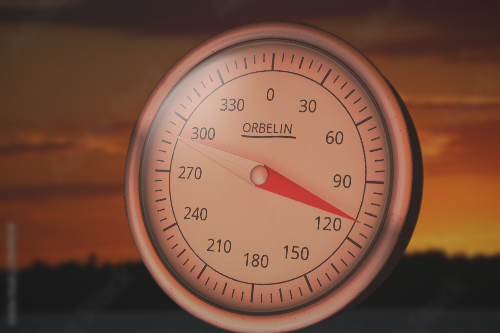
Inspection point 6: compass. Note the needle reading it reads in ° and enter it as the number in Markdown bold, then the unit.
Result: **110** °
